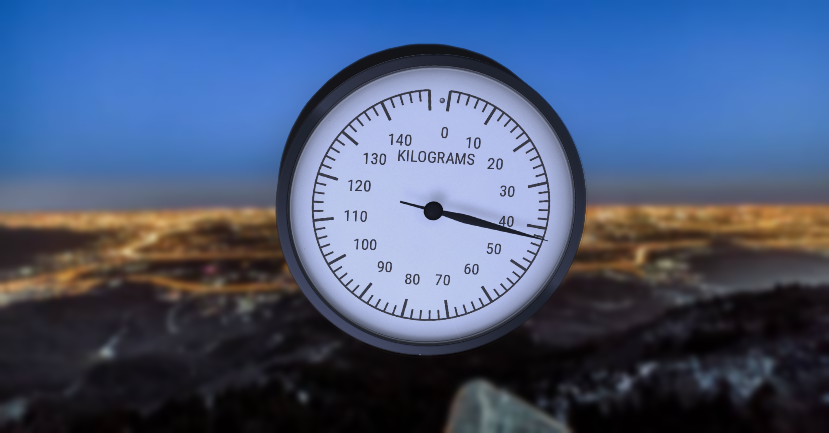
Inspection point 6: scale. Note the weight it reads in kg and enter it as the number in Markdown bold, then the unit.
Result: **42** kg
